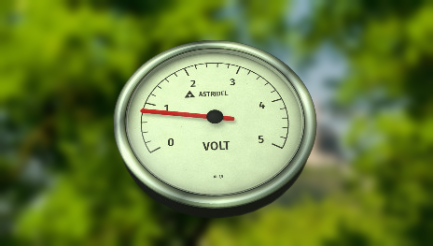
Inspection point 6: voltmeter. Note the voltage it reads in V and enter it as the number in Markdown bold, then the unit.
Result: **0.8** V
